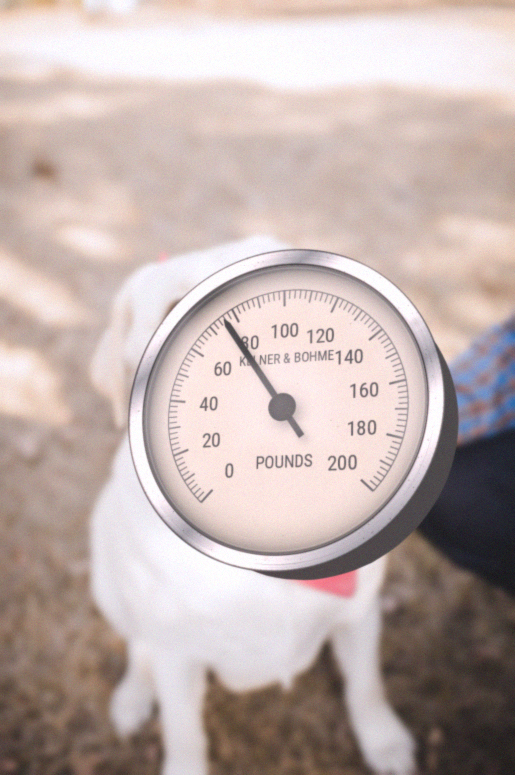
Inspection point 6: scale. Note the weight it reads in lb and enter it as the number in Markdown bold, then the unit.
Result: **76** lb
